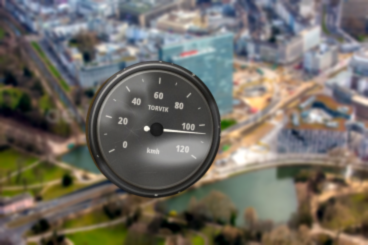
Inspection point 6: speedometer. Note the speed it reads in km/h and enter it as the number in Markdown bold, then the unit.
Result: **105** km/h
